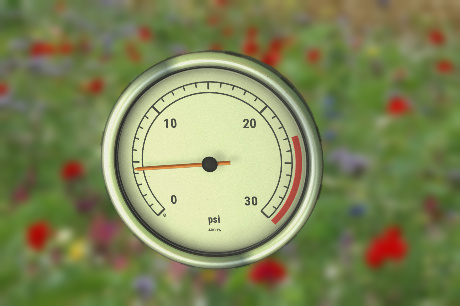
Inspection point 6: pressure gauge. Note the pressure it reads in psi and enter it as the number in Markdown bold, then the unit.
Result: **4.5** psi
